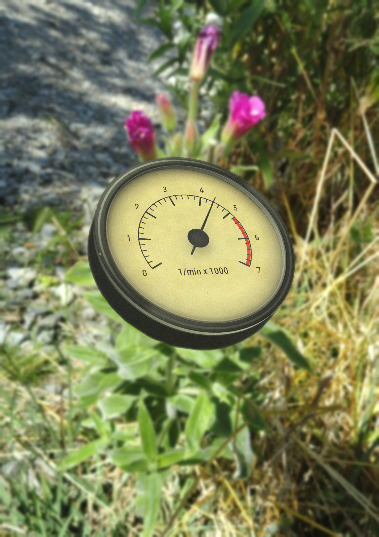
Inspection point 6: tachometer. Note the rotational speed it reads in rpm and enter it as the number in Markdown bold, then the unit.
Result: **4400** rpm
